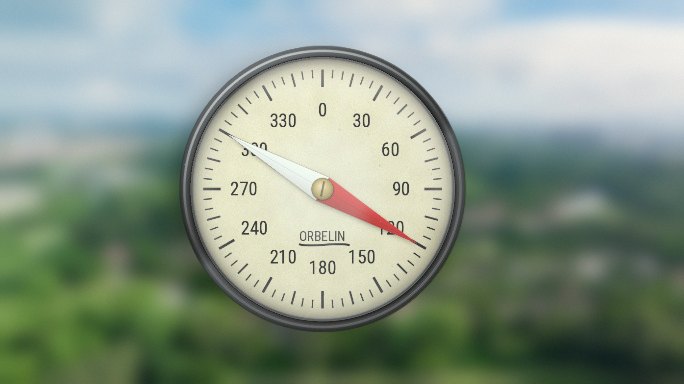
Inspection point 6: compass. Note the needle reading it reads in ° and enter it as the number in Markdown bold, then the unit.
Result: **120** °
